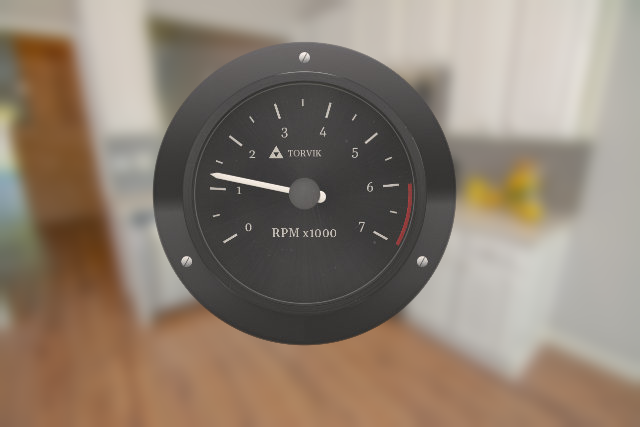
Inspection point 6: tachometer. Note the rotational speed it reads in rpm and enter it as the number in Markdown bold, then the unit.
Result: **1250** rpm
